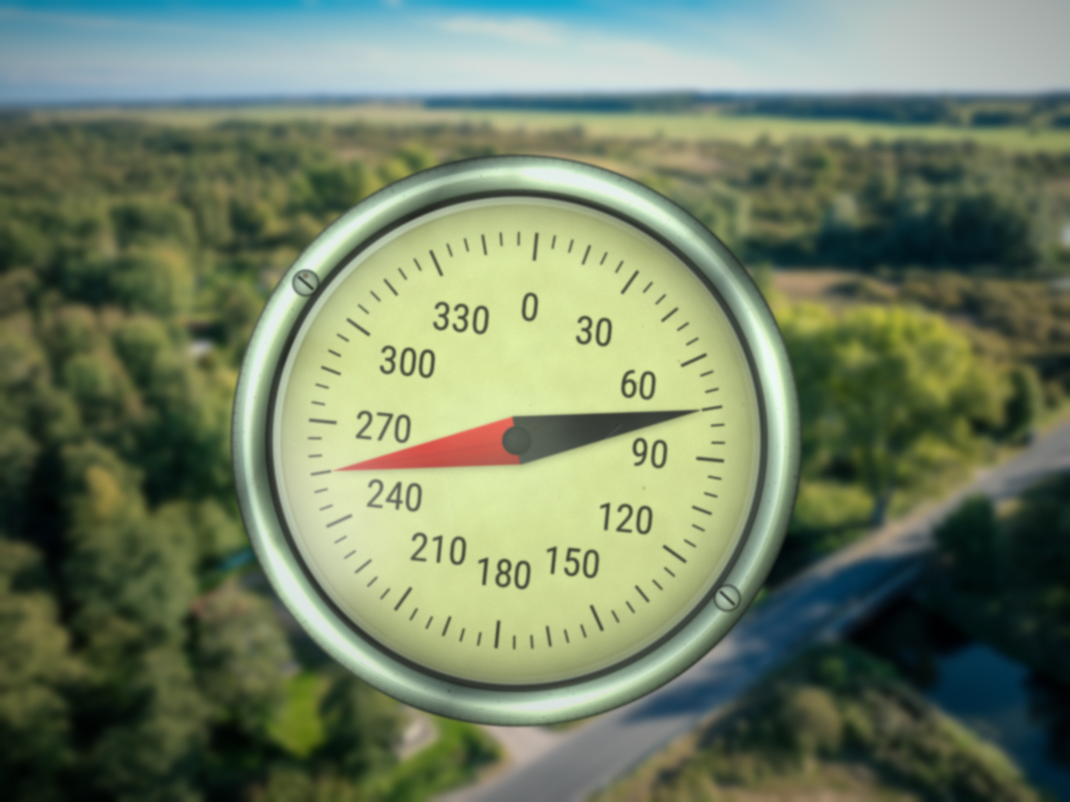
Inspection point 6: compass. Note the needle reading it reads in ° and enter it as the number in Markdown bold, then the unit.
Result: **255** °
